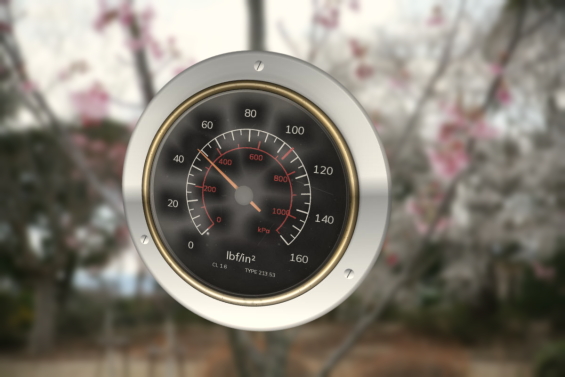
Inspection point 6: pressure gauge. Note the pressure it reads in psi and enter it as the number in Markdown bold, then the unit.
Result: **50** psi
